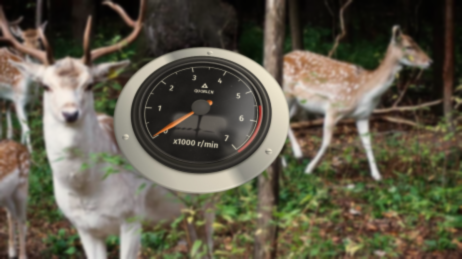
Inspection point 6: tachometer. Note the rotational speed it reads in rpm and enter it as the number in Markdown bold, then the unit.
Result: **0** rpm
